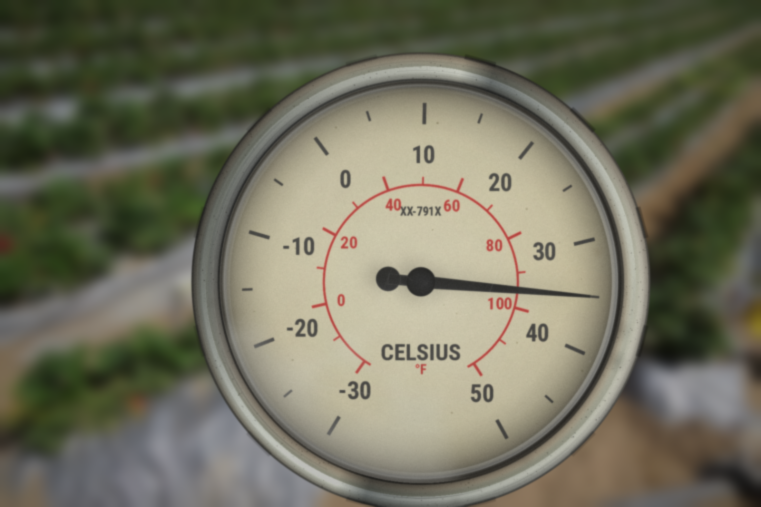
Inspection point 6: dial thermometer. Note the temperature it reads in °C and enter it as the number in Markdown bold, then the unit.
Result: **35** °C
